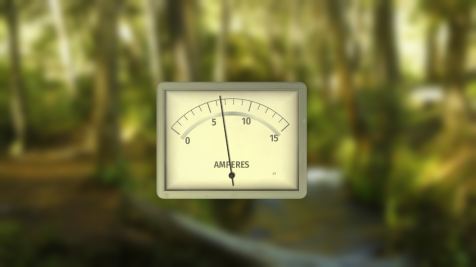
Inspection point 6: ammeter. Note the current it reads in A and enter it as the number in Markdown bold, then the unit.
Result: **6.5** A
